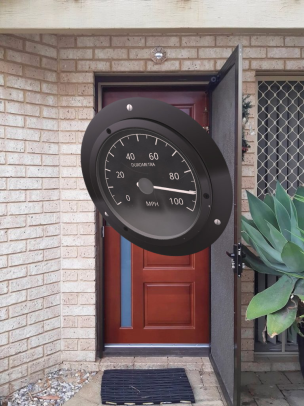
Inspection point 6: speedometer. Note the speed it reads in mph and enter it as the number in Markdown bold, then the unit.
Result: **90** mph
